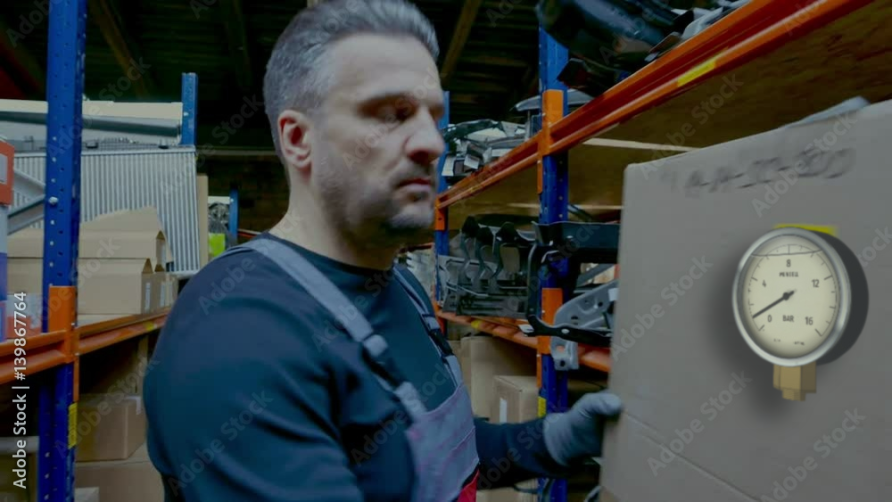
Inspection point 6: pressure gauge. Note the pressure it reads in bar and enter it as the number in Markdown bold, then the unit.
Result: **1** bar
